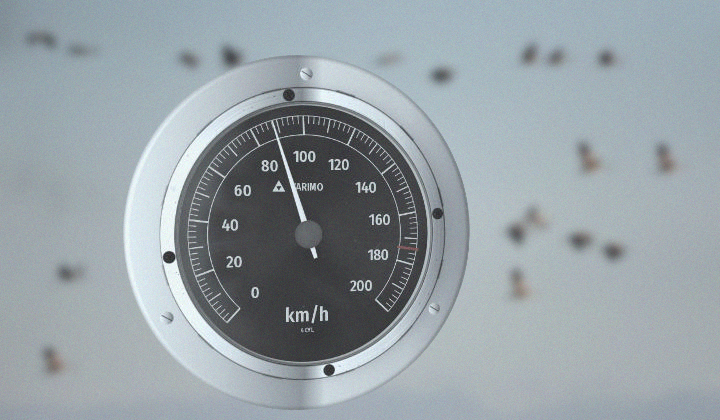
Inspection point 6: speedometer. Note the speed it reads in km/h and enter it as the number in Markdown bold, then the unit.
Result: **88** km/h
